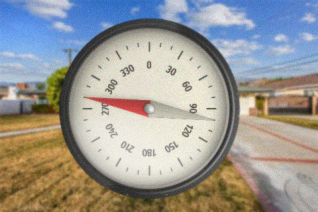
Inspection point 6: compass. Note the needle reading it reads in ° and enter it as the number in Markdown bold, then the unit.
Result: **280** °
